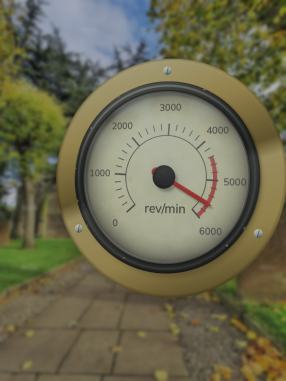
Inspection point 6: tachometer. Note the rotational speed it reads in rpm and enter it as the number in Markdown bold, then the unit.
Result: **5600** rpm
